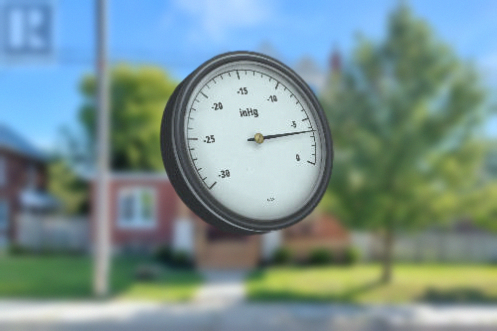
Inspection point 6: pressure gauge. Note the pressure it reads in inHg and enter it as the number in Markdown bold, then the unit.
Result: **-3.5** inHg
